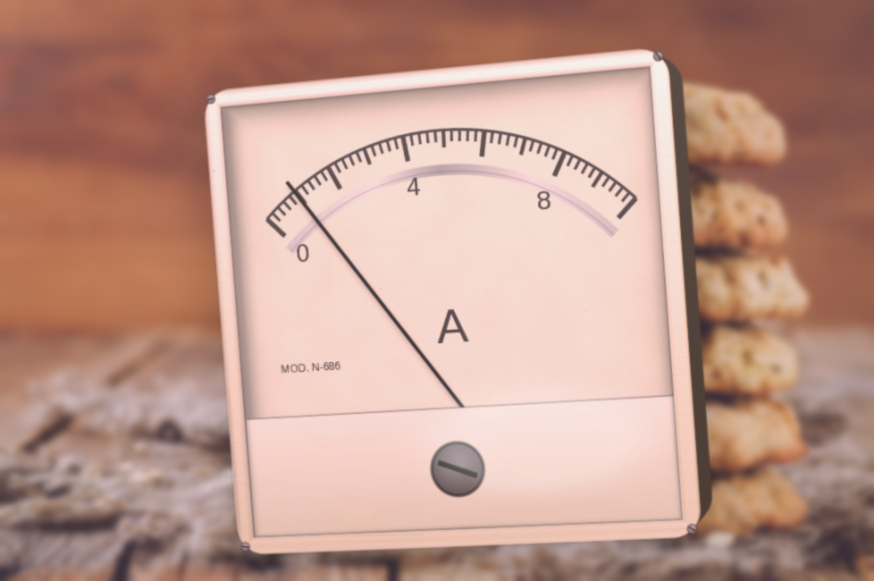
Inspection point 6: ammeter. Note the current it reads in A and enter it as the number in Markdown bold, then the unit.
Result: **1** A
